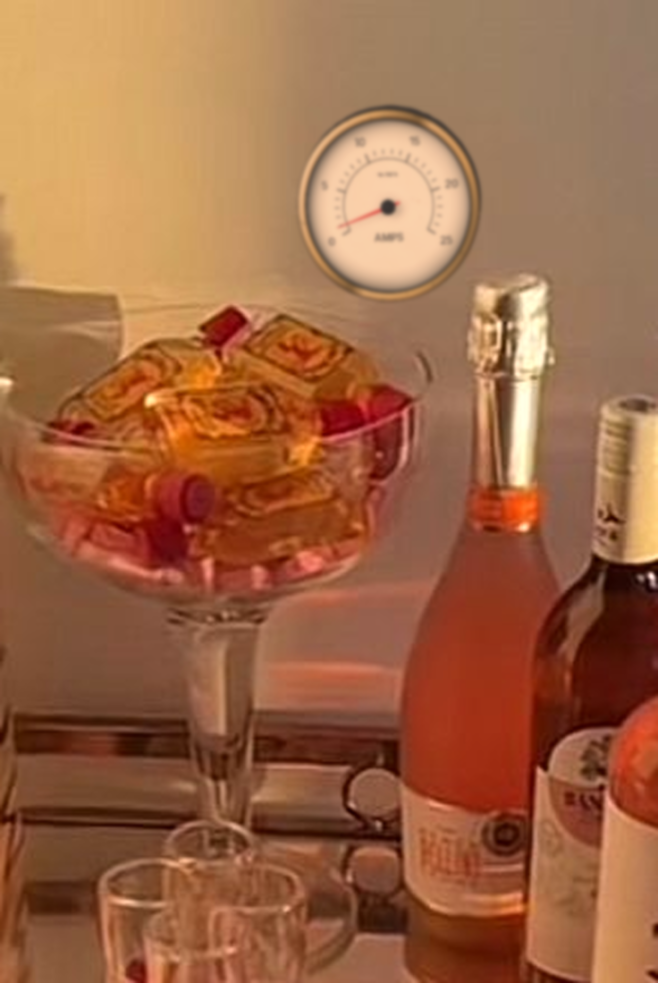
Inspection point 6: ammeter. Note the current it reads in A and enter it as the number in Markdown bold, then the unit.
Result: **1** A
